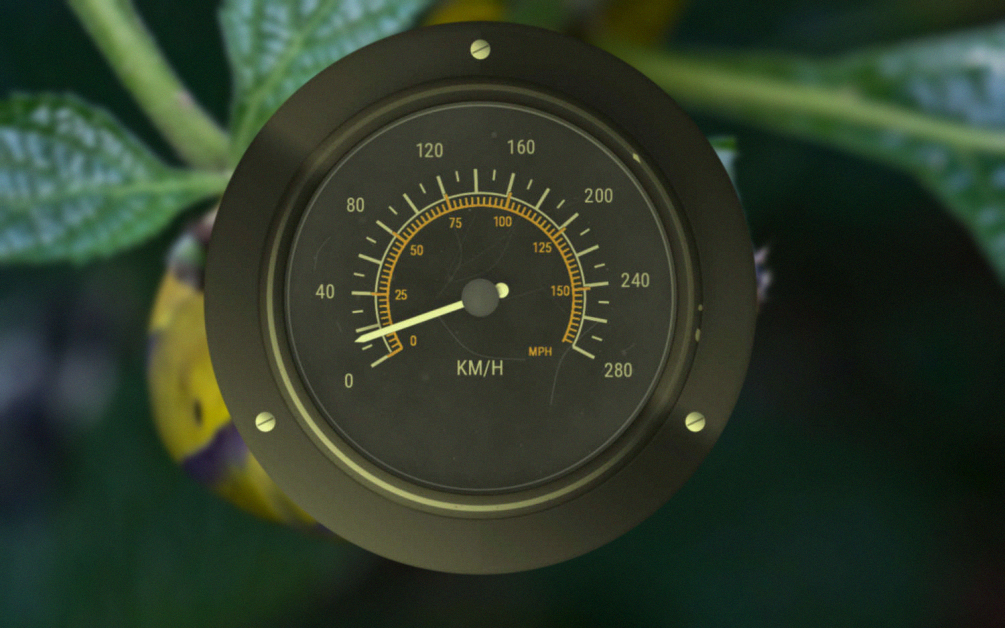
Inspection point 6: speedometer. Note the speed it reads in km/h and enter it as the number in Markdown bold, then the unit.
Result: **15** km/h
